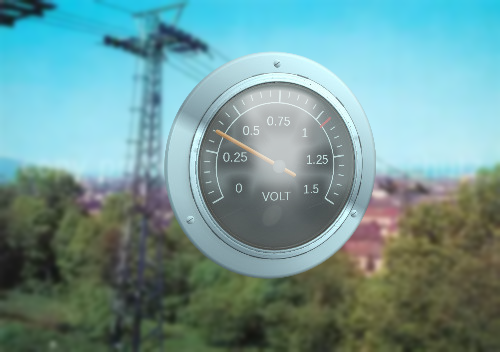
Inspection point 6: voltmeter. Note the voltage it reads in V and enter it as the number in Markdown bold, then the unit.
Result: **0.35** V
